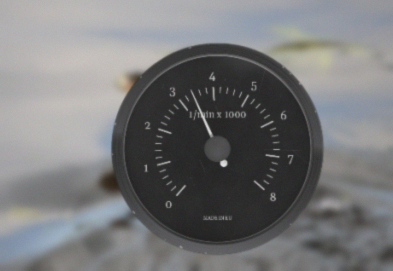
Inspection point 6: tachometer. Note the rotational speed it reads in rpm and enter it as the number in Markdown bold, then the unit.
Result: **3400** rpm
